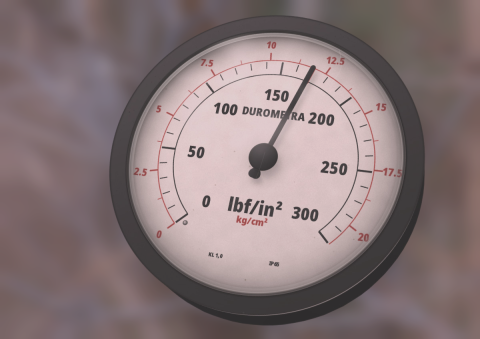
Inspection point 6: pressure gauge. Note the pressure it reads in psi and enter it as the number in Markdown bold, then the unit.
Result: **170** psi
